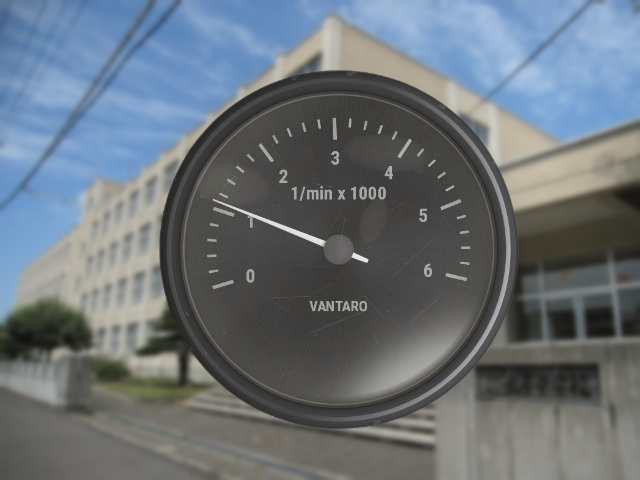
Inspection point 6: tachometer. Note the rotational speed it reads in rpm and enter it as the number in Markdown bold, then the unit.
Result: **1100** rpm
